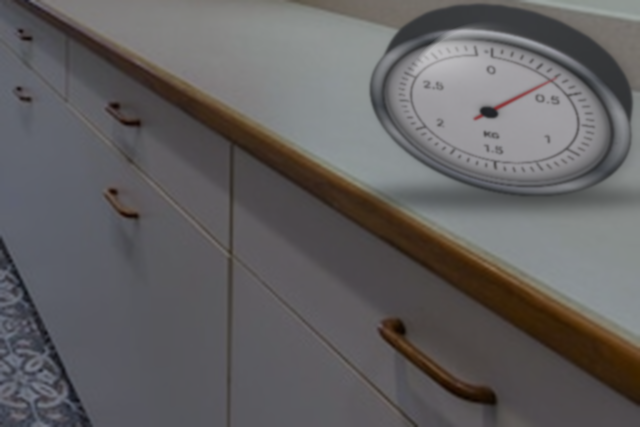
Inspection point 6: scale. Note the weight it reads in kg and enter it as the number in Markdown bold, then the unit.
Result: **0.35** kg
